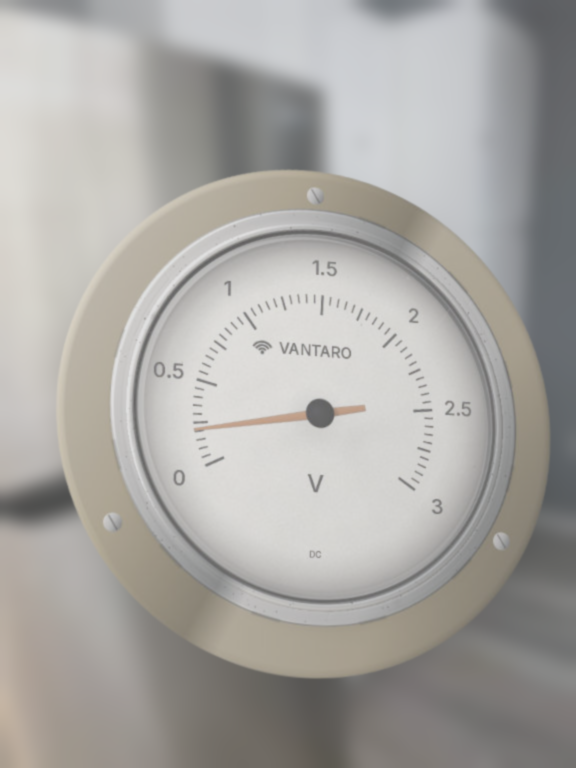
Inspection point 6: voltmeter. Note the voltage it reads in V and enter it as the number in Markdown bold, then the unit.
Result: **0.2** V
